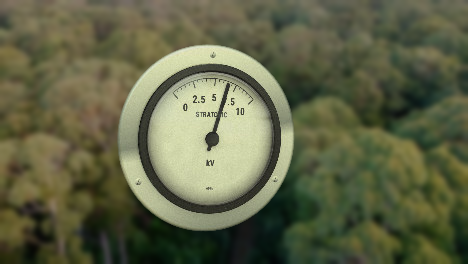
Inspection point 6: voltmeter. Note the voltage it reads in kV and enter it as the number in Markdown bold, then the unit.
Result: **6.5** kV
